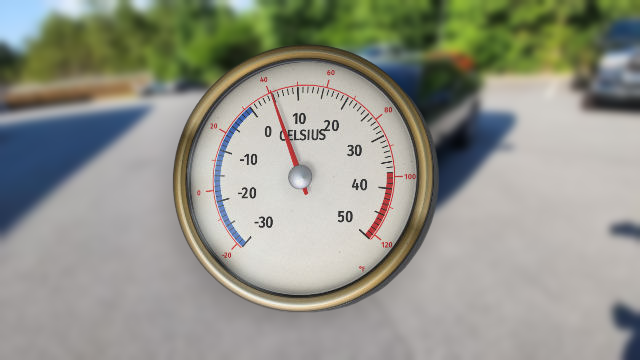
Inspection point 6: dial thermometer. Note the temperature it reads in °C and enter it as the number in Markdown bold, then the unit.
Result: **5** °C
